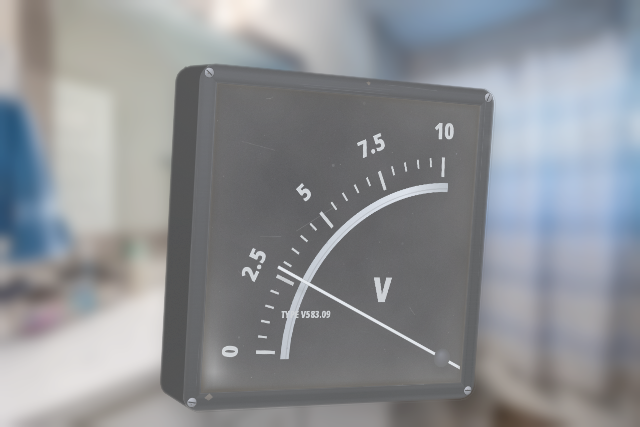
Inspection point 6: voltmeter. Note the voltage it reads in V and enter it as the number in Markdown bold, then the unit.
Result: **2.75** V
